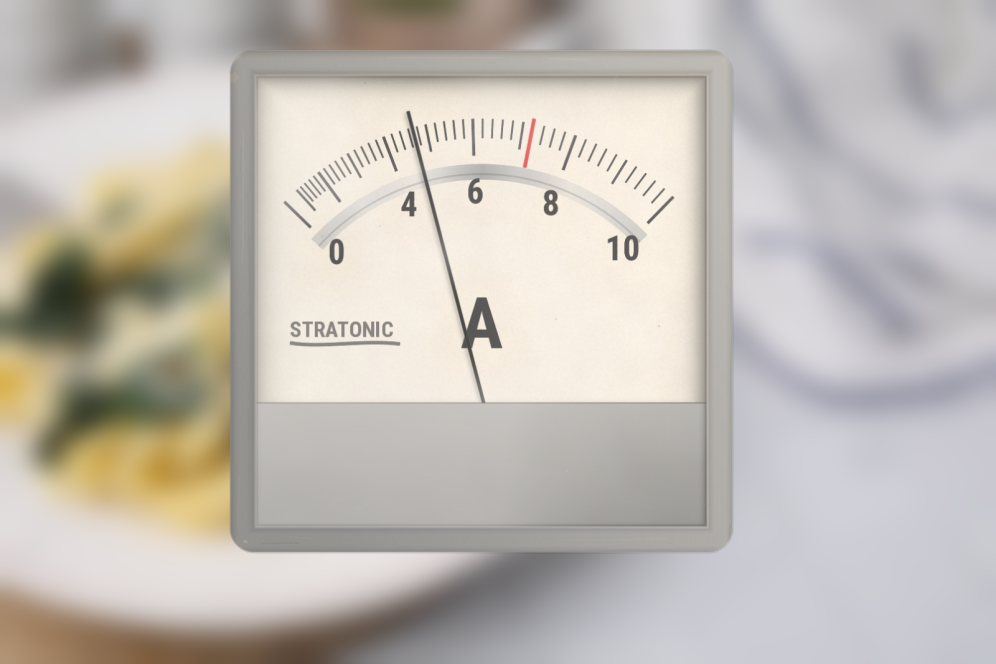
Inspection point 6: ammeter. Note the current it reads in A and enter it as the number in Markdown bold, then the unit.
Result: **4.7** A
